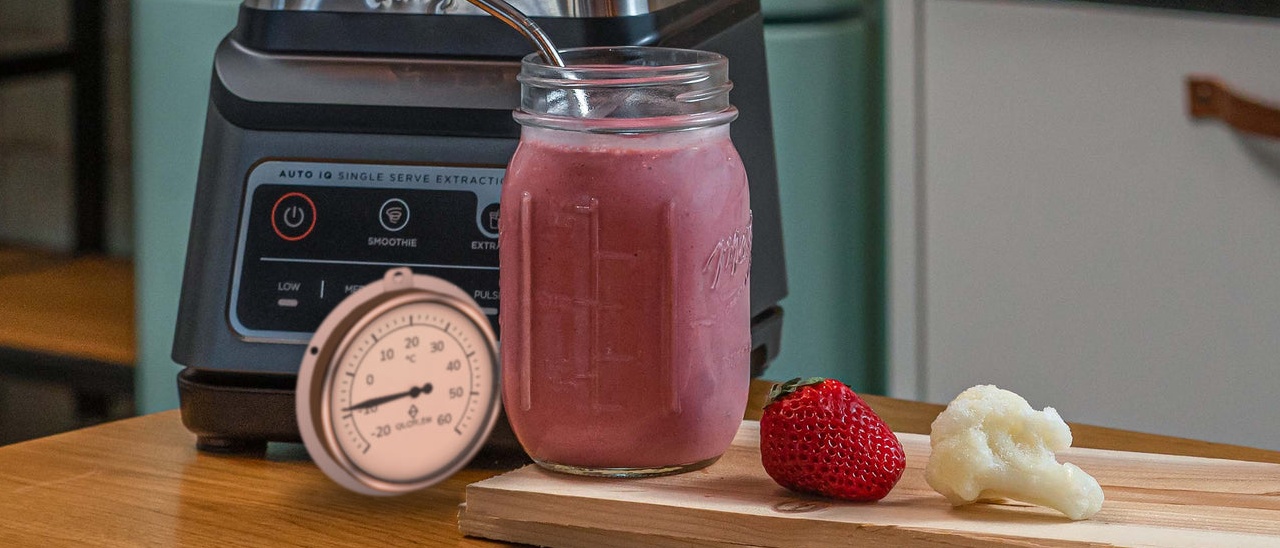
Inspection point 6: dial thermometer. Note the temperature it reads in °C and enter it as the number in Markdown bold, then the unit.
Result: **-8** °C
